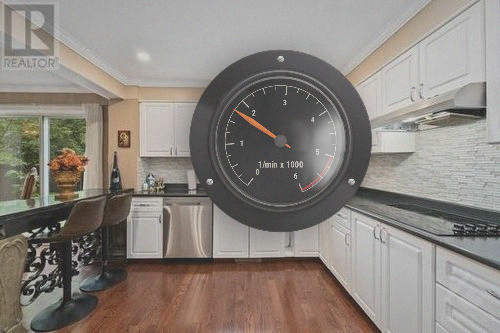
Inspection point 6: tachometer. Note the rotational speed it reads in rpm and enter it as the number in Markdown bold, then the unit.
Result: **1750** rpm
